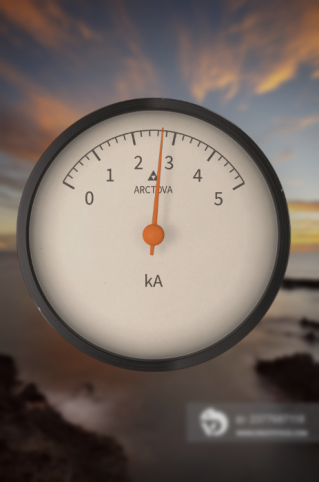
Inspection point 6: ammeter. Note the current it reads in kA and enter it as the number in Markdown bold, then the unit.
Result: **2.7** kA
